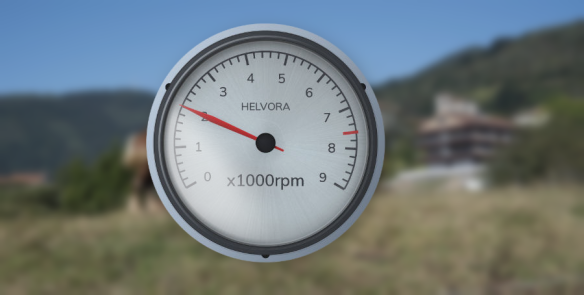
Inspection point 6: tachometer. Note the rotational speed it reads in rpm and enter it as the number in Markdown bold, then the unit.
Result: **2000** rpm
